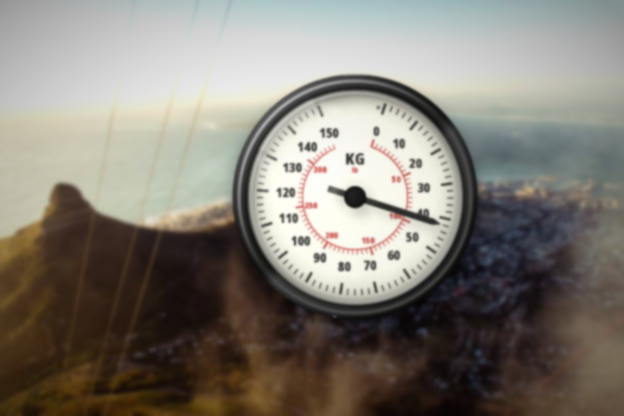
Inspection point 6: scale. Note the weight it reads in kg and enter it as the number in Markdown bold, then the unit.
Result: **42** kg
